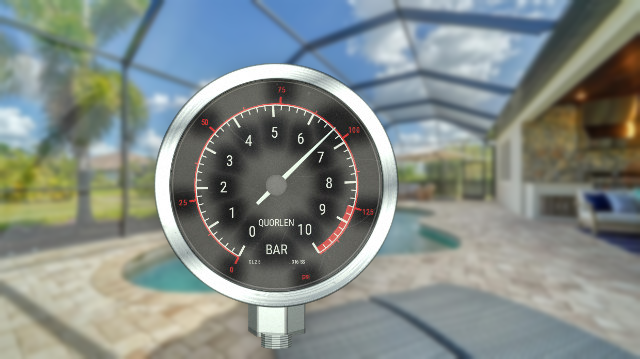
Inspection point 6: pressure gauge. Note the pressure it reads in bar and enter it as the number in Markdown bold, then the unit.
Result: **6.6** bar
